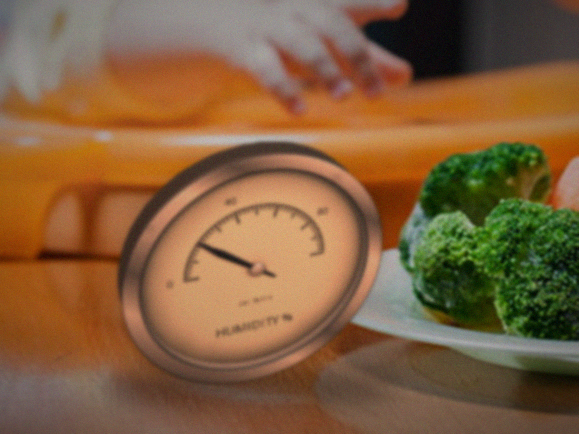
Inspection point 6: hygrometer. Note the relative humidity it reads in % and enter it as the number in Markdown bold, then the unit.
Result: **20** %
